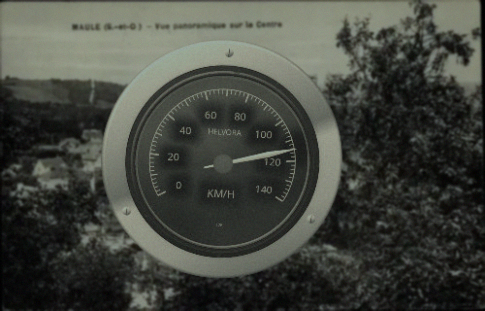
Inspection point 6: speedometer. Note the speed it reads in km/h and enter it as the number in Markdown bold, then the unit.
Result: **114** km/h
